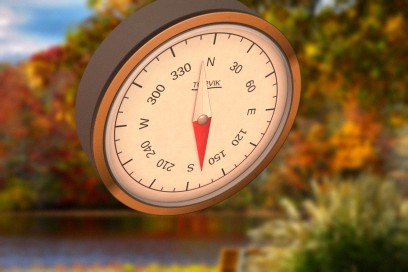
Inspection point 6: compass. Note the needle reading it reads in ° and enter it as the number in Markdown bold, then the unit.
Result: **170** °
